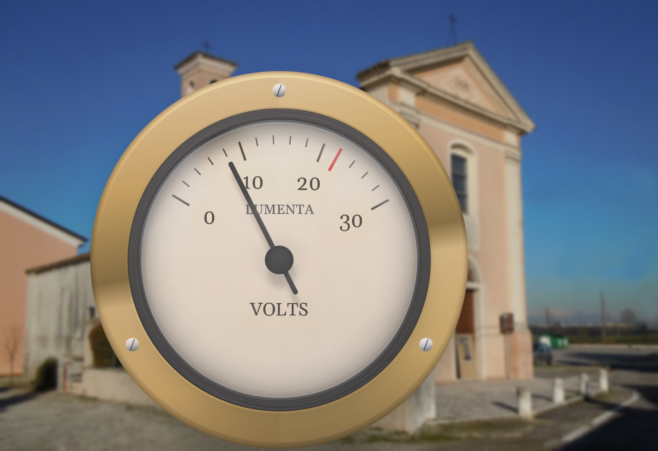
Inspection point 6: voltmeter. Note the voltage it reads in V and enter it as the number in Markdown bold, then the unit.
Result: **8** V
